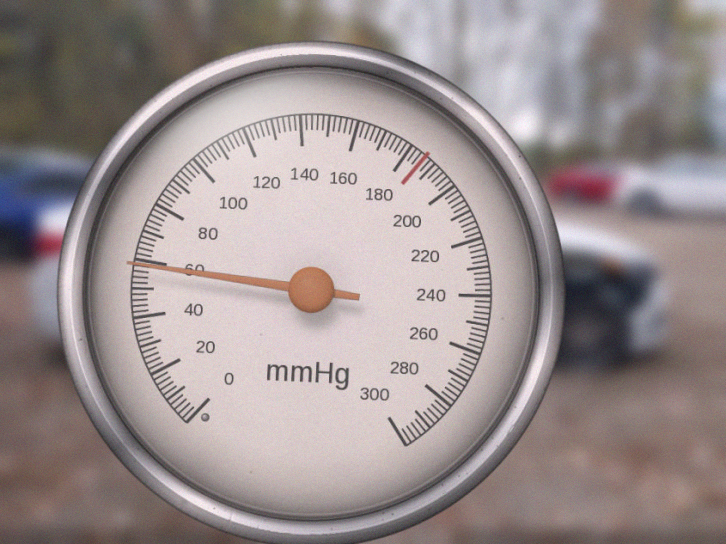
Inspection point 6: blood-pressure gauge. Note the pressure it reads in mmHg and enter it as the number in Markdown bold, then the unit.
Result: **58** mmHg
